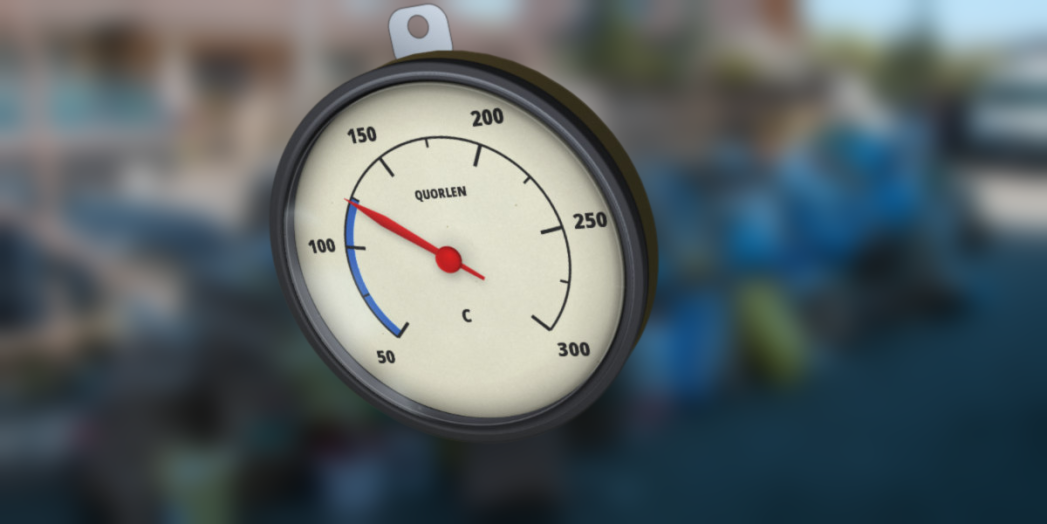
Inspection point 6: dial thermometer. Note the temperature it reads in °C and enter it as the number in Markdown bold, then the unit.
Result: **125** °C
